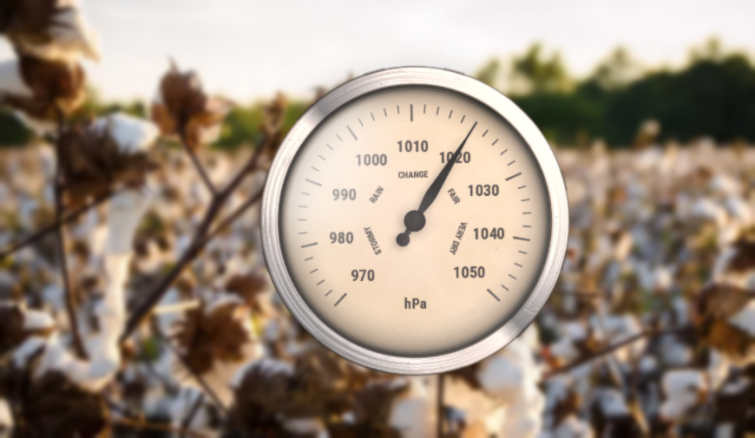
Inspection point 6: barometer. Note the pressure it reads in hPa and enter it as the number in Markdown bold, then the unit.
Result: **1020** hPa
